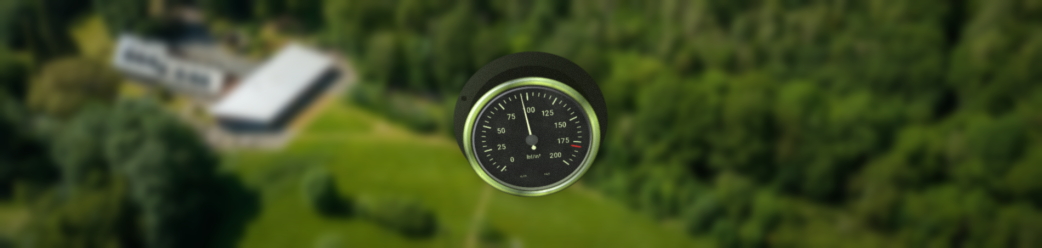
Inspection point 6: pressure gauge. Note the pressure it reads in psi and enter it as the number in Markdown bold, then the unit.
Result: **95** psi
